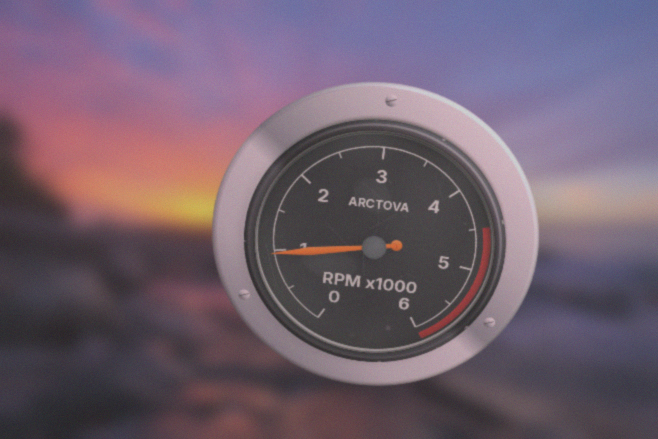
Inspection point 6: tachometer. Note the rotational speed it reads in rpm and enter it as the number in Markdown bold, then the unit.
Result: **1000** rpm
